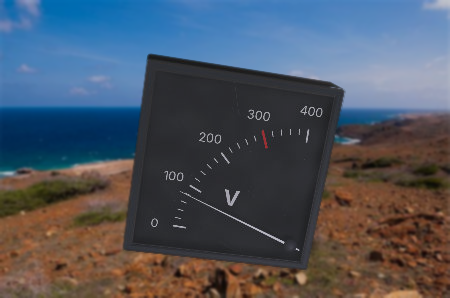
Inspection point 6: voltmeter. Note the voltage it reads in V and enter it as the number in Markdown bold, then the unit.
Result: **80** V
